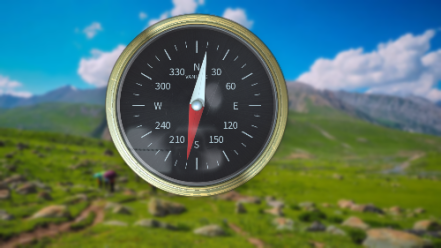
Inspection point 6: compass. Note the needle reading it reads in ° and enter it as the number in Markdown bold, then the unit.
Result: **190** °
